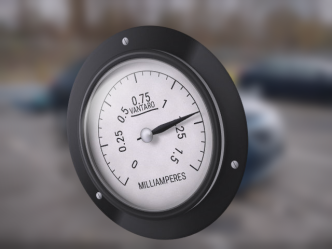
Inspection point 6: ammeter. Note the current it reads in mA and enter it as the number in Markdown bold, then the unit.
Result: **1.2** mA
